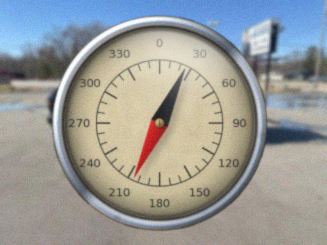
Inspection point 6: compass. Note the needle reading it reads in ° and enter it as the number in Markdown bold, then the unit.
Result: **205** °
